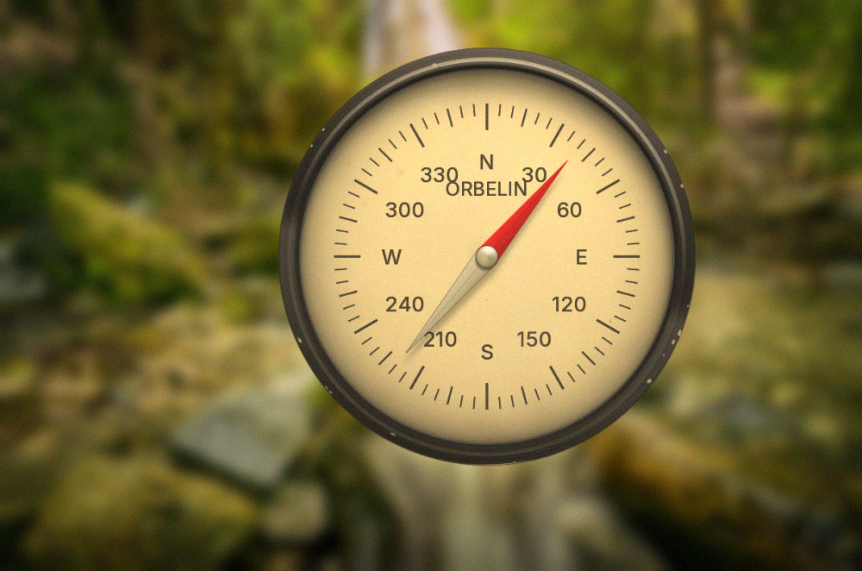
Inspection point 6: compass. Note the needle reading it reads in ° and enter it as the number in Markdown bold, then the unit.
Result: **40** °
